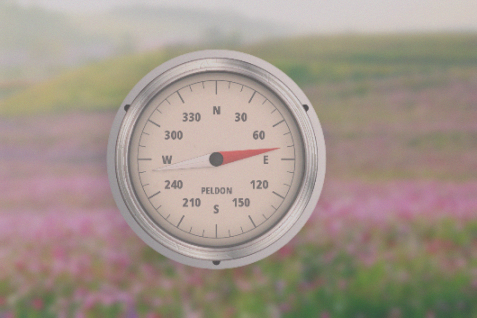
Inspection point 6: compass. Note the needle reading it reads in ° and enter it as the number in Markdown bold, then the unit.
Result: **80** °
